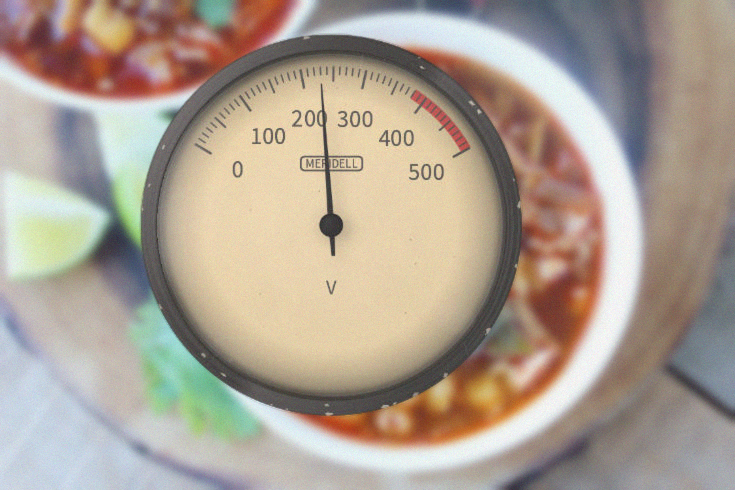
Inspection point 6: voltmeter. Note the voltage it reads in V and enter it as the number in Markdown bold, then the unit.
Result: **230** V
